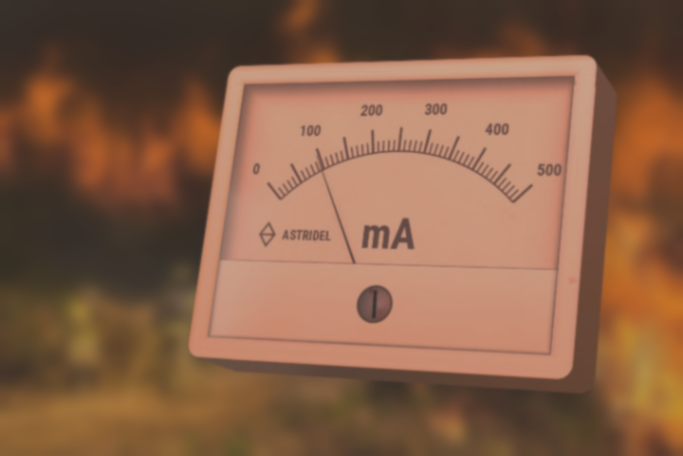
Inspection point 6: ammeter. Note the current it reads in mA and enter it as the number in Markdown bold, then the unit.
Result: **100** mA
